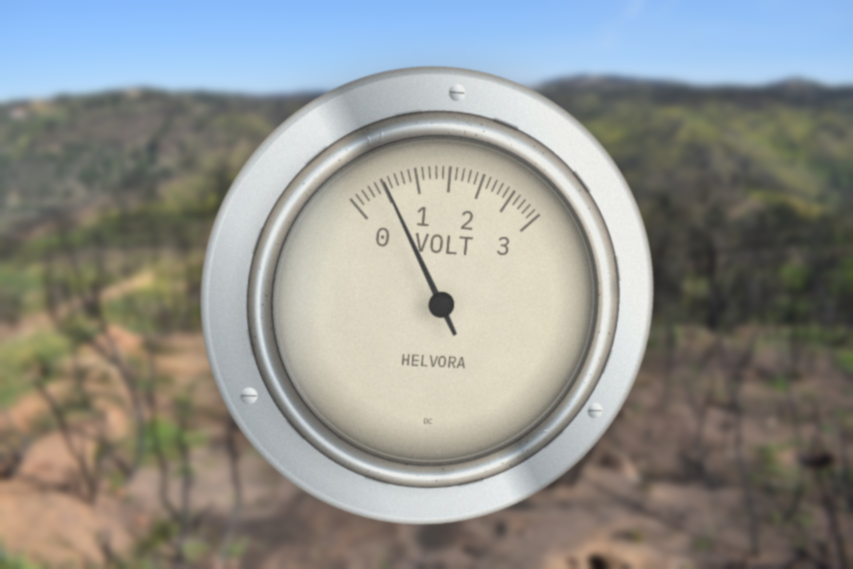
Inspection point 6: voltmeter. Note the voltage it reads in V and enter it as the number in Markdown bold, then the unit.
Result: **0.5** V
